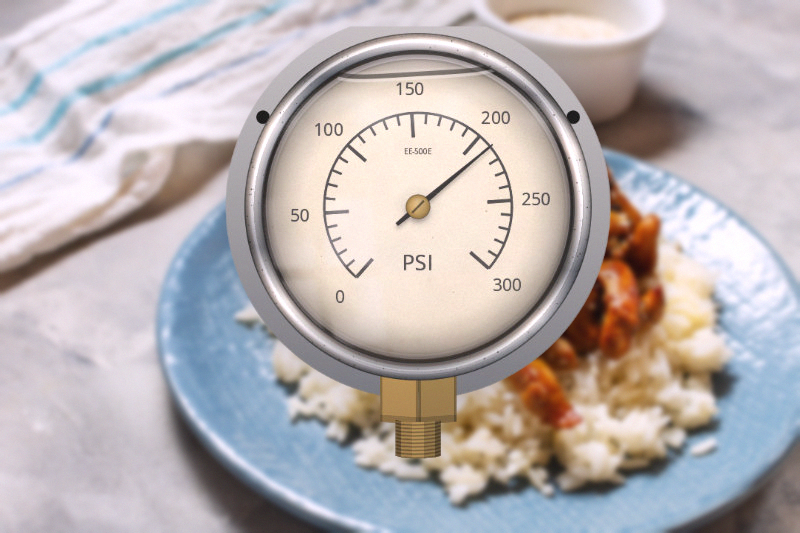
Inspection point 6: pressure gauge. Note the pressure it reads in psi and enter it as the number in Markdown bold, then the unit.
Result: **210** psi
